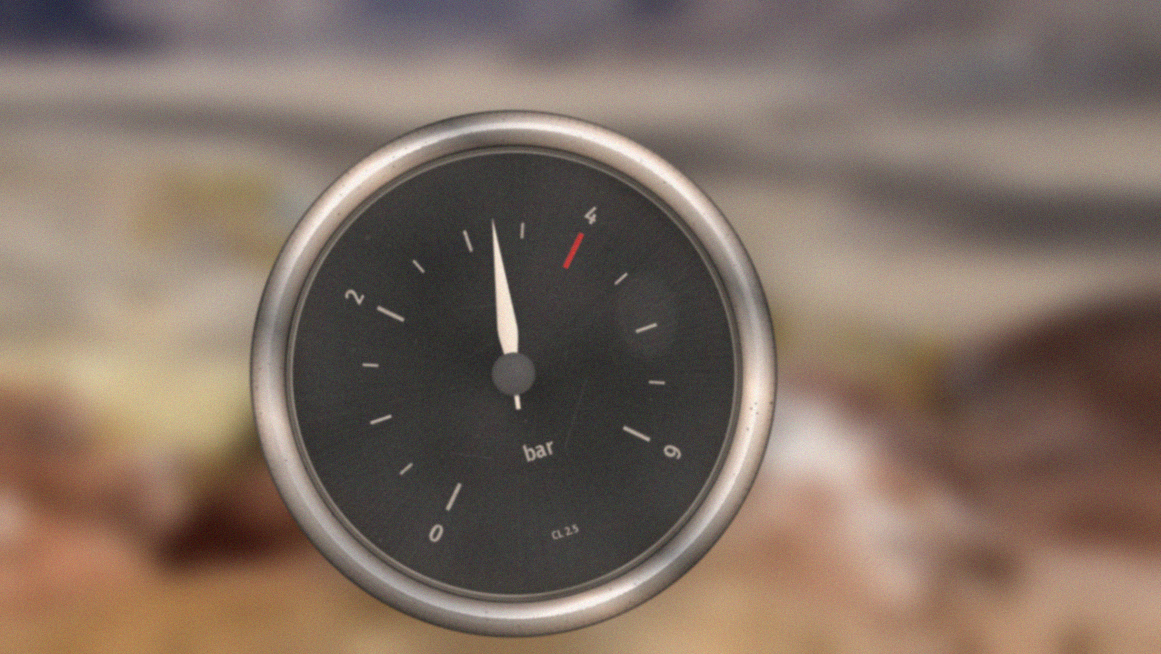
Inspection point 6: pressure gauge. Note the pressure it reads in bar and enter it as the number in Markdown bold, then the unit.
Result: **3.25** bar
